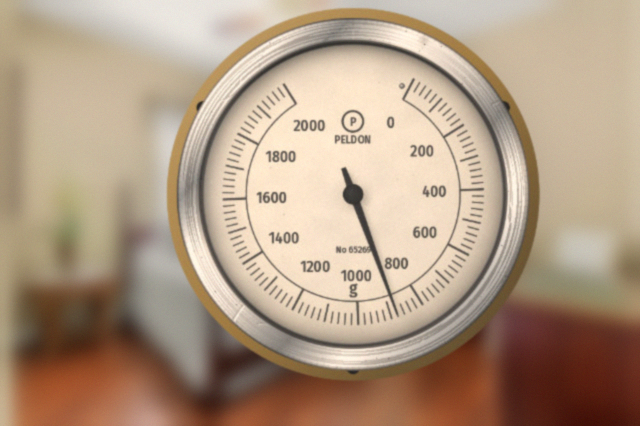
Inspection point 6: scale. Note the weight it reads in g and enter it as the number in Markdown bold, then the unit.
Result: **880** g
